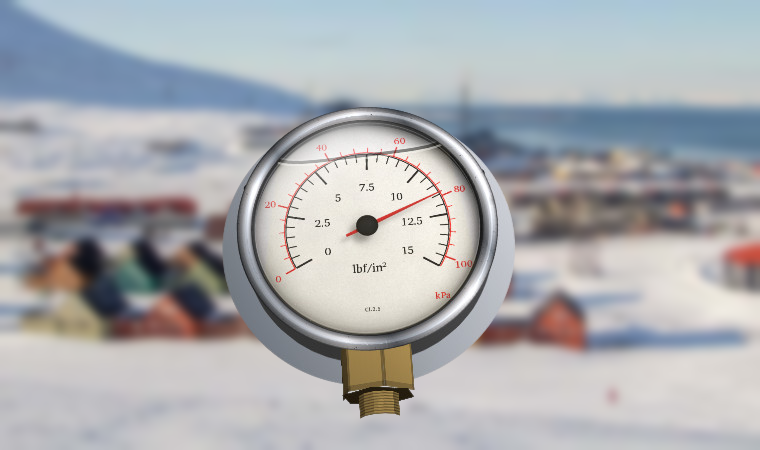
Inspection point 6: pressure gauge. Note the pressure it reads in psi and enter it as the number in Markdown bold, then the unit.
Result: **11.5** psi
